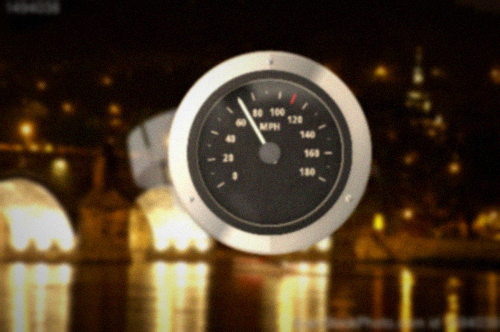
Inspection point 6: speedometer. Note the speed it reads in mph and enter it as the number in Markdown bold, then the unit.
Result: **70** mph
